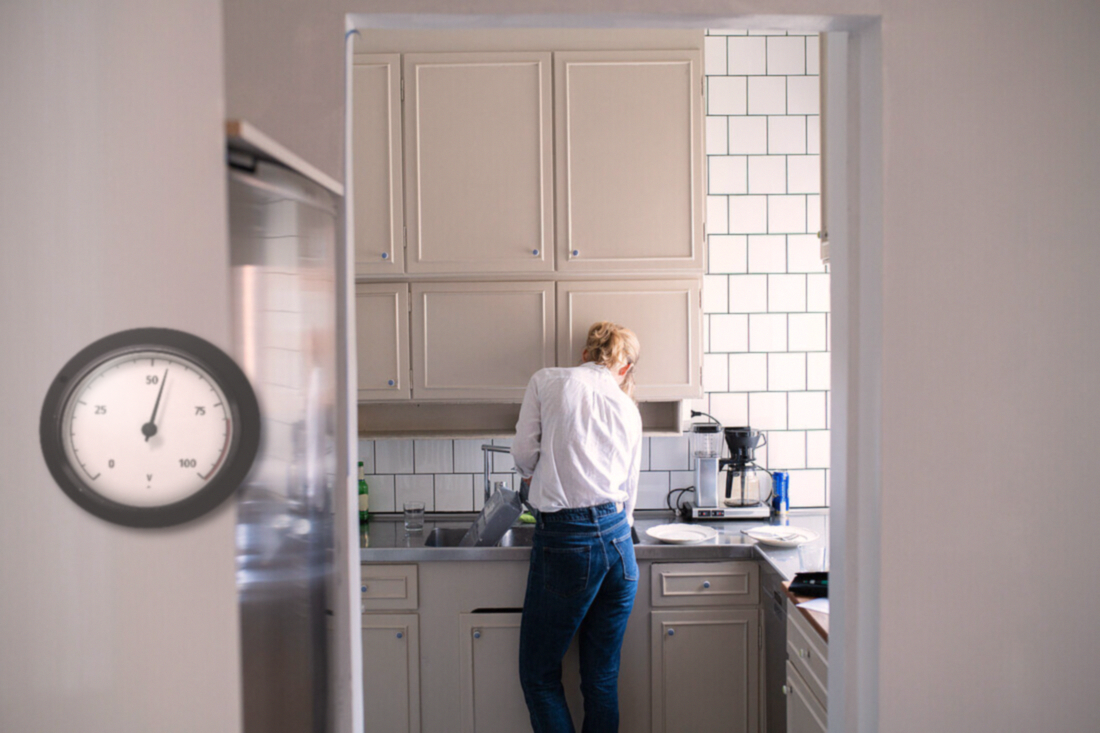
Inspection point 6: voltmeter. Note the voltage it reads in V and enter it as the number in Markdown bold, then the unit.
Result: **55** V
